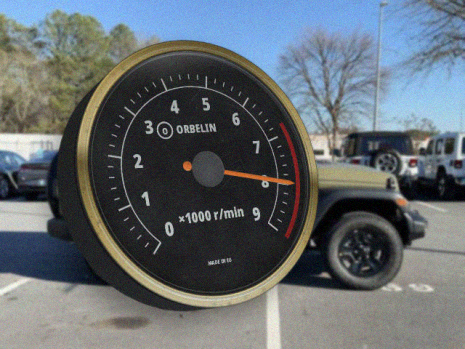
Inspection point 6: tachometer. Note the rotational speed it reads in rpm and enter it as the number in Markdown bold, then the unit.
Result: **8000** rpm
